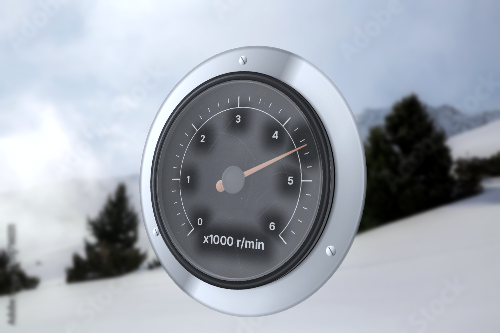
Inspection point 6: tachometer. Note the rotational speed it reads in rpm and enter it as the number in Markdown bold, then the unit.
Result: **4500** rpm
